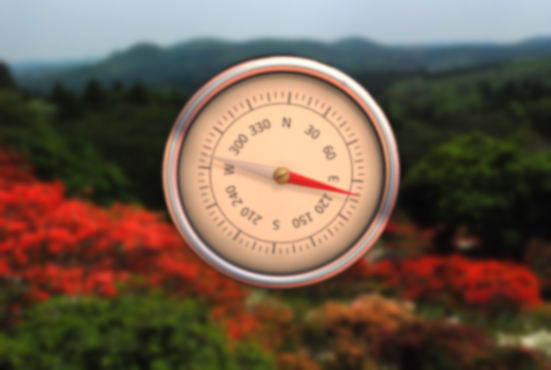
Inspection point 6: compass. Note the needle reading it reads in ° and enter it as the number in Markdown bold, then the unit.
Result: **100** °
